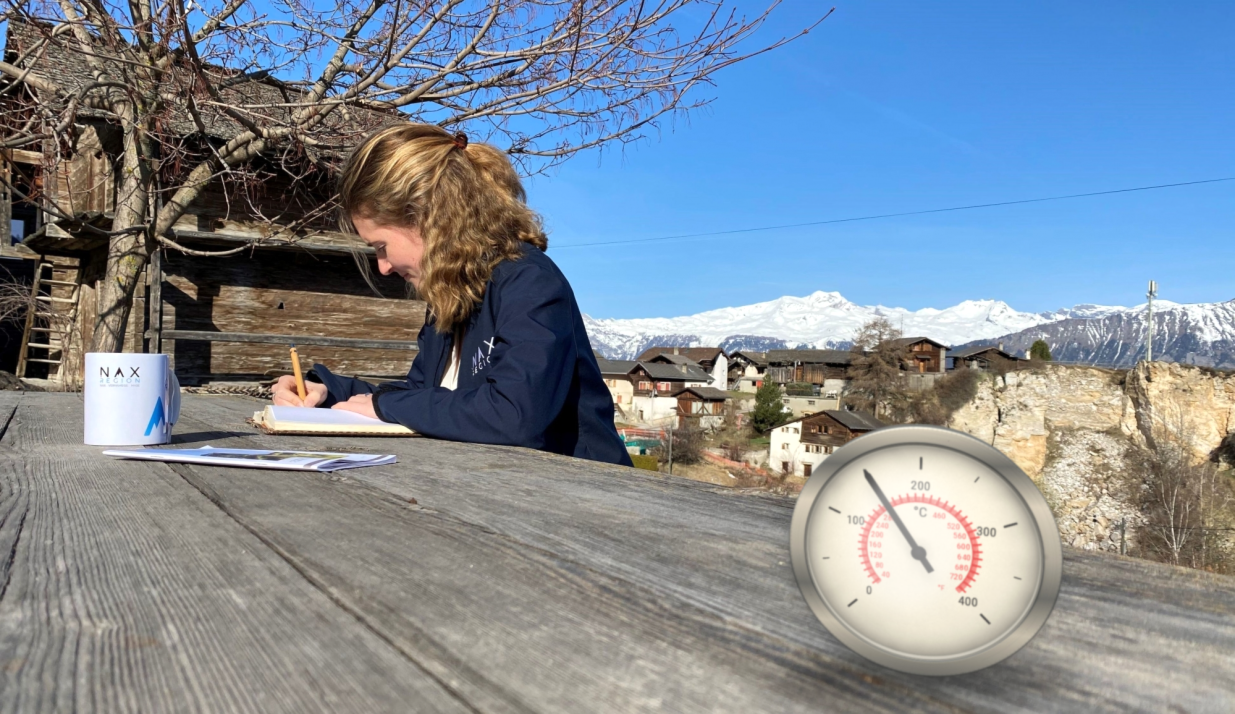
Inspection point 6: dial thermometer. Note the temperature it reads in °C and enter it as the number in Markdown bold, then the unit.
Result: **150** °C
